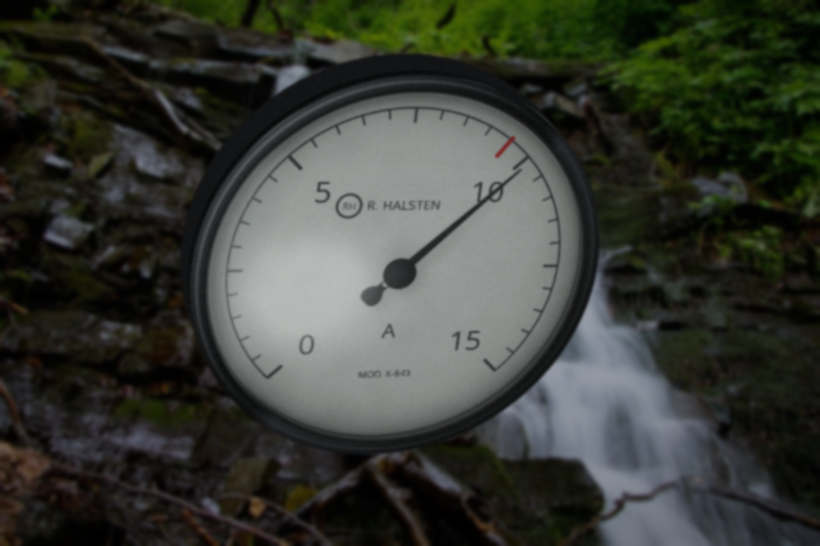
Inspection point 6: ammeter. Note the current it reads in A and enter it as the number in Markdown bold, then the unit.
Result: **10** A
